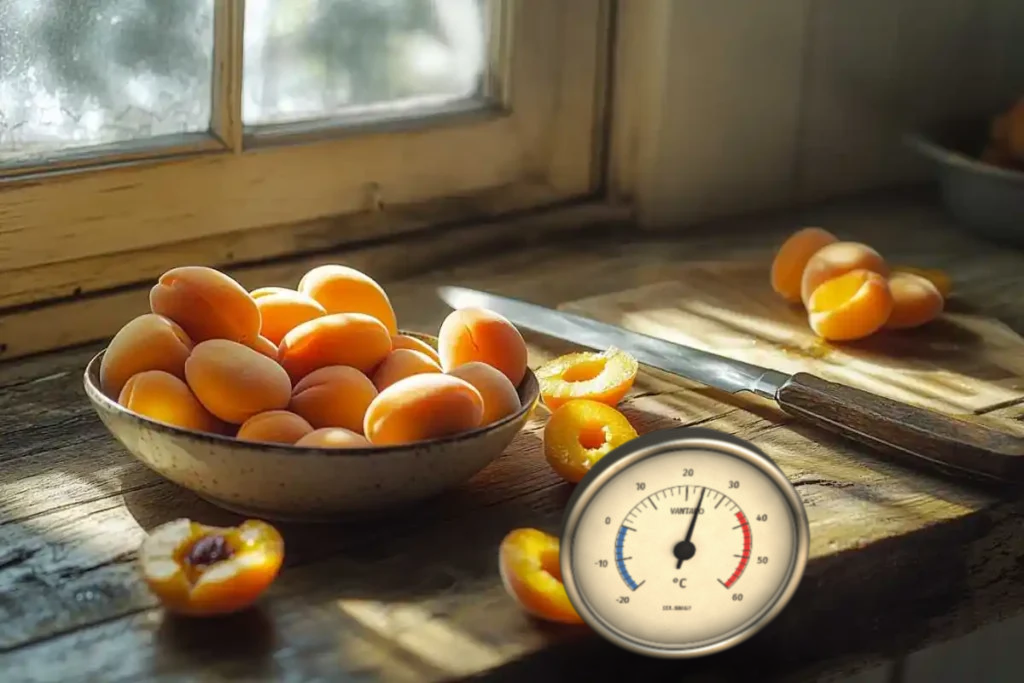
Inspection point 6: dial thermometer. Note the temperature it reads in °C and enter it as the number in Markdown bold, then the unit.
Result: **24** °C
